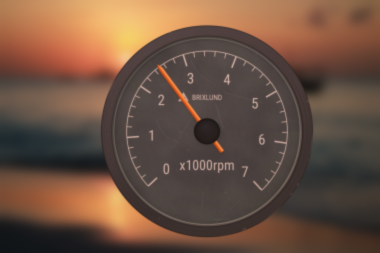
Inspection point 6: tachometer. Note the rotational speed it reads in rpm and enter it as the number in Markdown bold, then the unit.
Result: **2500** rpm
